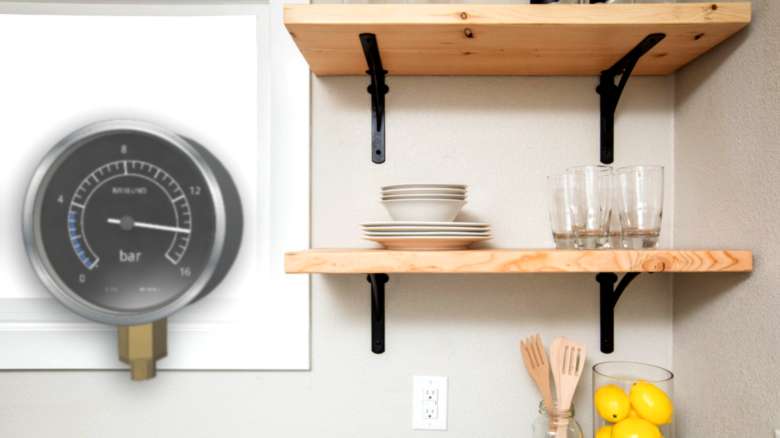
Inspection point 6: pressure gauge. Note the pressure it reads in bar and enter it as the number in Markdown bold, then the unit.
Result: **14** bar
